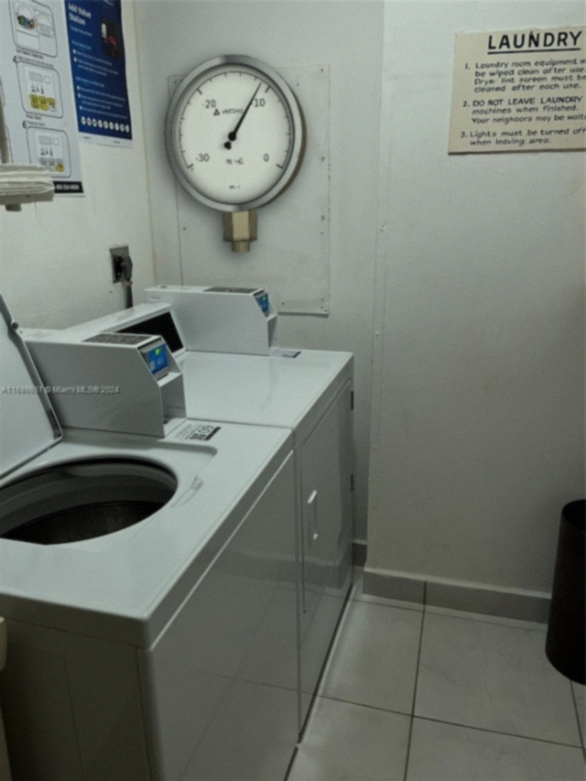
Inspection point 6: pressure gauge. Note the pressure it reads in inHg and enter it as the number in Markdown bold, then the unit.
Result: **-11** inHg
